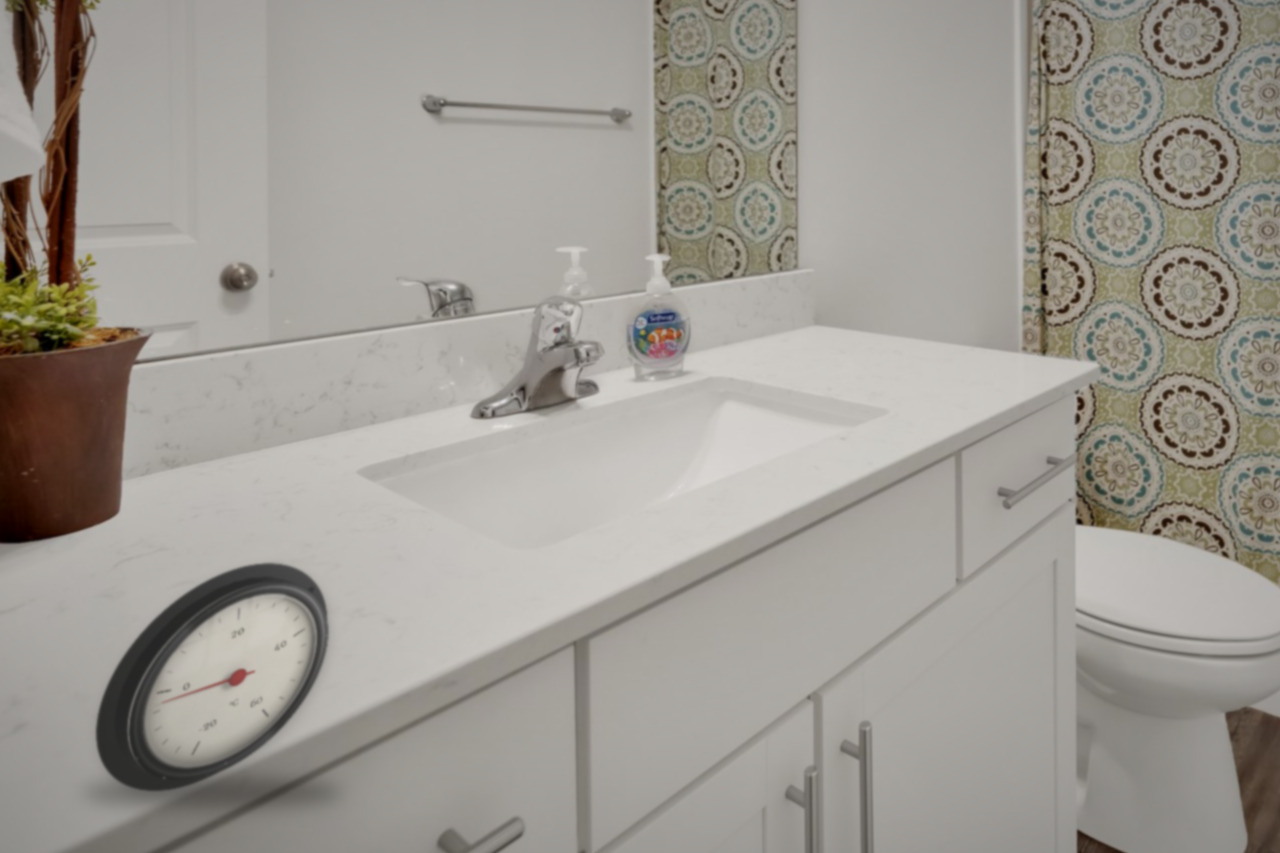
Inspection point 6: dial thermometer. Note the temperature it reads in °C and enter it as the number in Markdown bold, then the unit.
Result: **-2** °C
